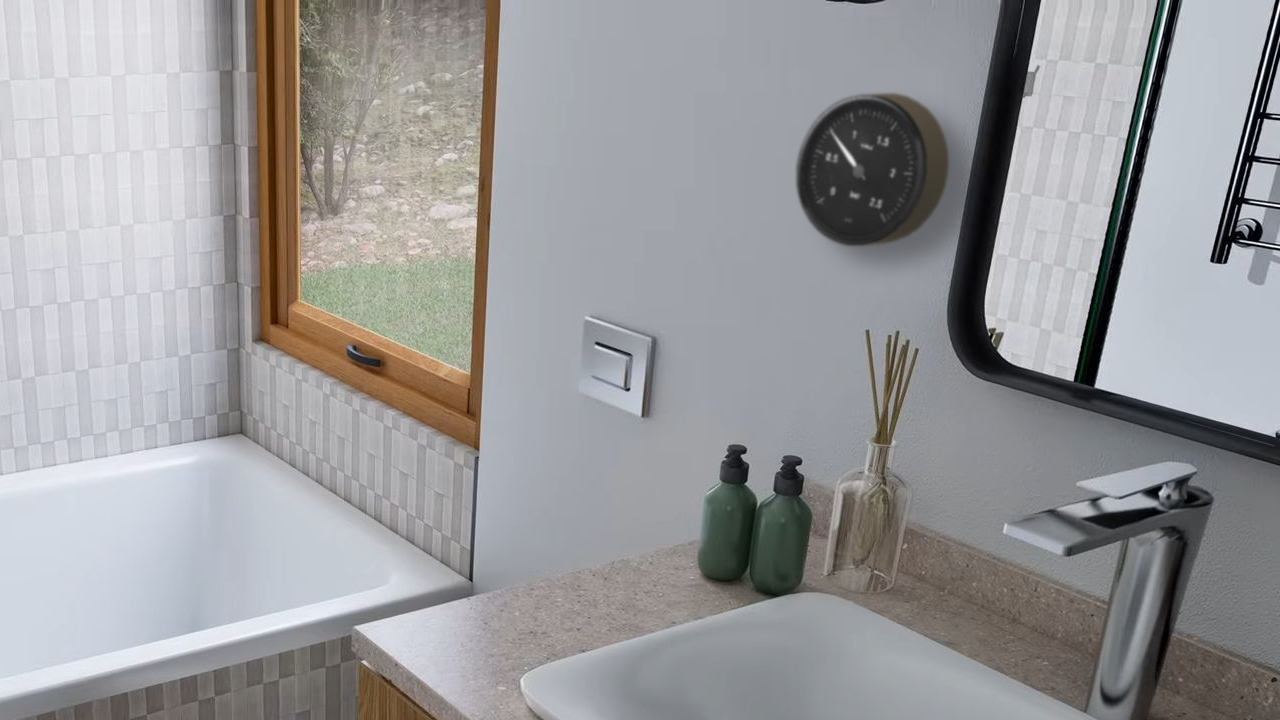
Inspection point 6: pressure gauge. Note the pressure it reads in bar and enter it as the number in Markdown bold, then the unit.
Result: **0.75** bar
